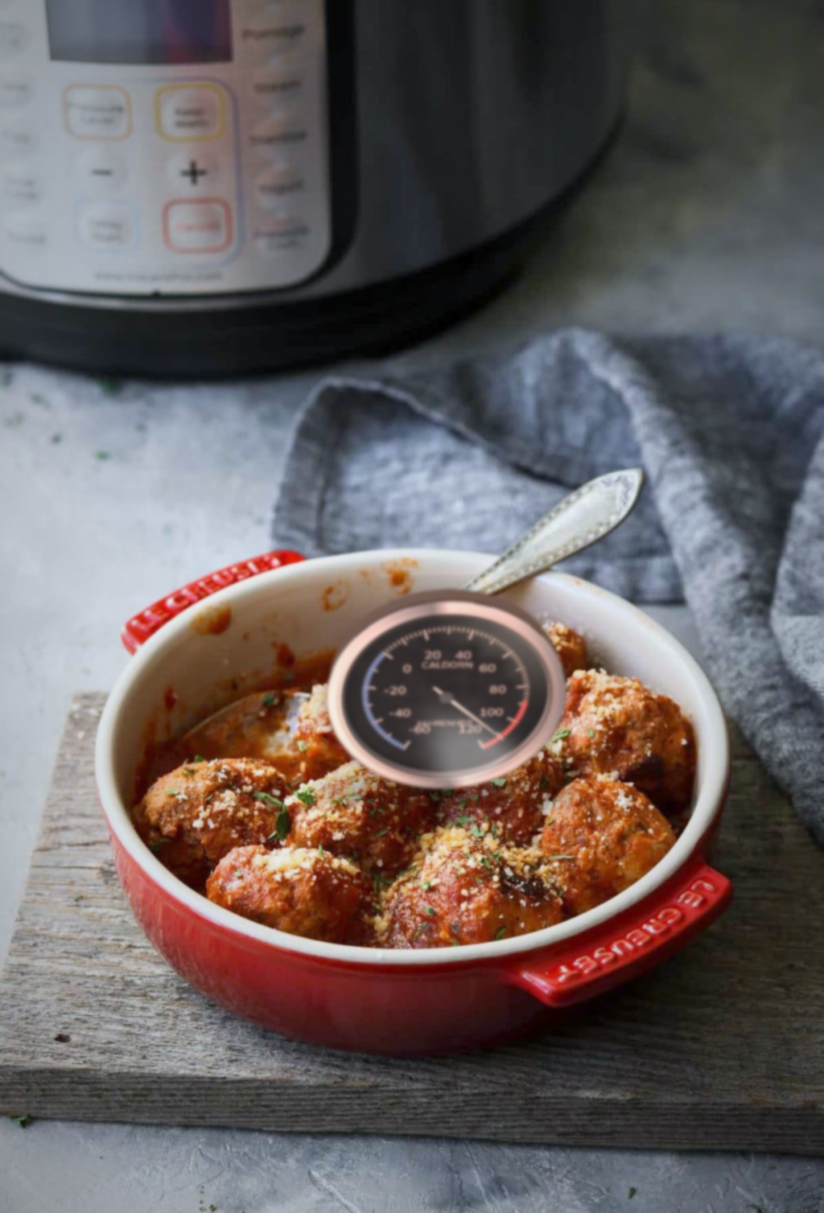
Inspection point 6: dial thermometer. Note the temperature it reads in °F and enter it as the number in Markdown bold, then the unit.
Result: **110** °F
